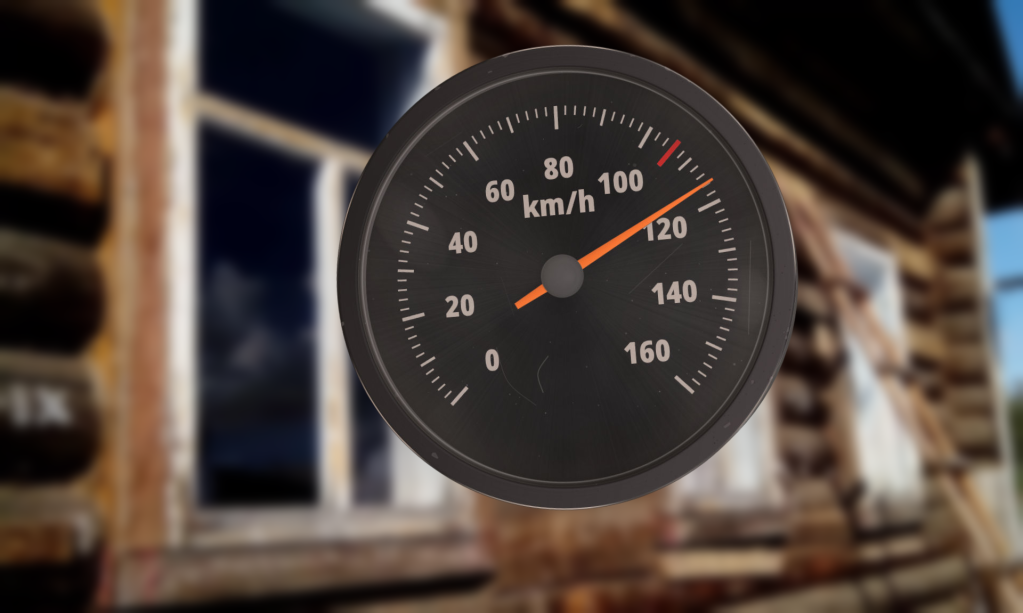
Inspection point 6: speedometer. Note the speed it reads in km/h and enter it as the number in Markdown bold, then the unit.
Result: **116** km/h
